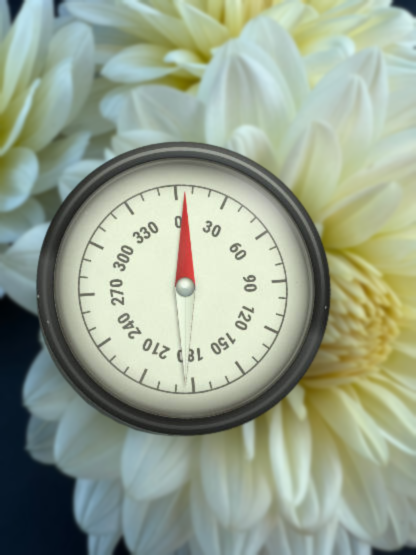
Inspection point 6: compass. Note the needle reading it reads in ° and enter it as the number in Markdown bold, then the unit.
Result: **5** °
